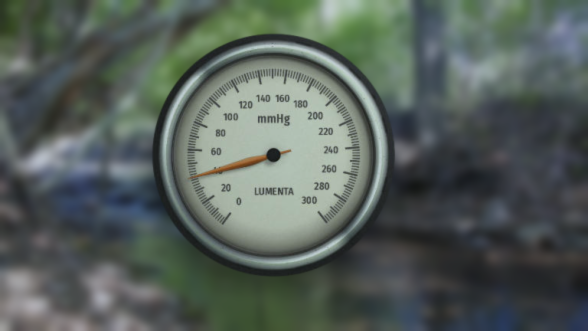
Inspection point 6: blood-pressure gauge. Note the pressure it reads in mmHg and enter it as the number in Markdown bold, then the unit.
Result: **40** mmHg
